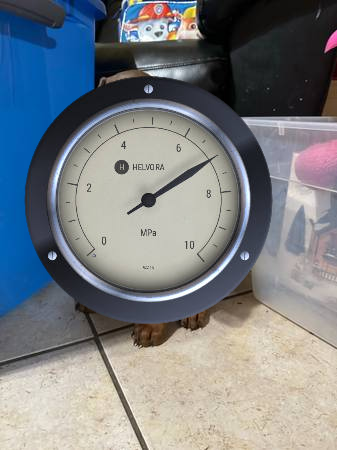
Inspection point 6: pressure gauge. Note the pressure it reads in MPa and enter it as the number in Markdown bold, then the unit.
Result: **7** MPa
